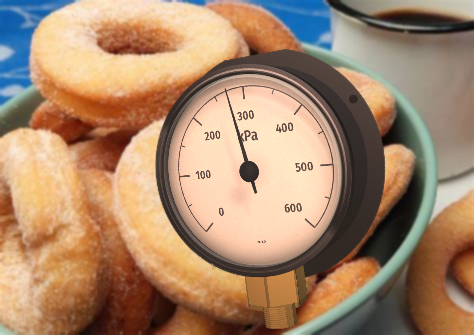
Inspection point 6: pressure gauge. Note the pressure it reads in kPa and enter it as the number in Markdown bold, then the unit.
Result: **275** kPa
